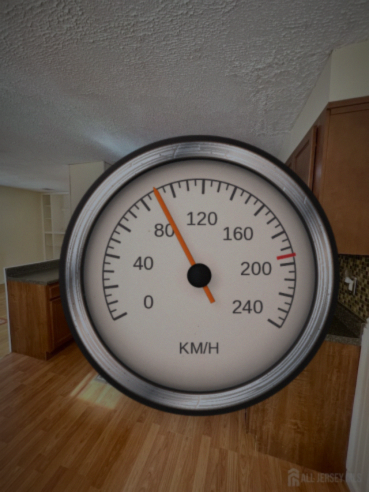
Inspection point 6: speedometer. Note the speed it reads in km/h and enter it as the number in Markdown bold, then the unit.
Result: **90** km/h
